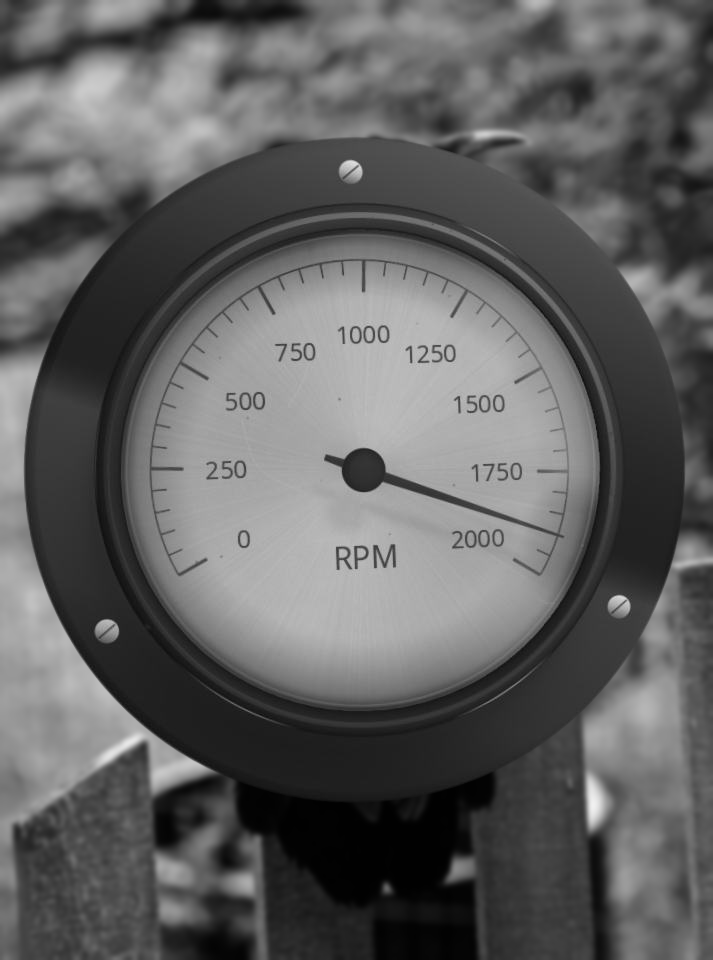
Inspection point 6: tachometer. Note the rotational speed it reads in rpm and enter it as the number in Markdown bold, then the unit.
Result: **1900** rpm
